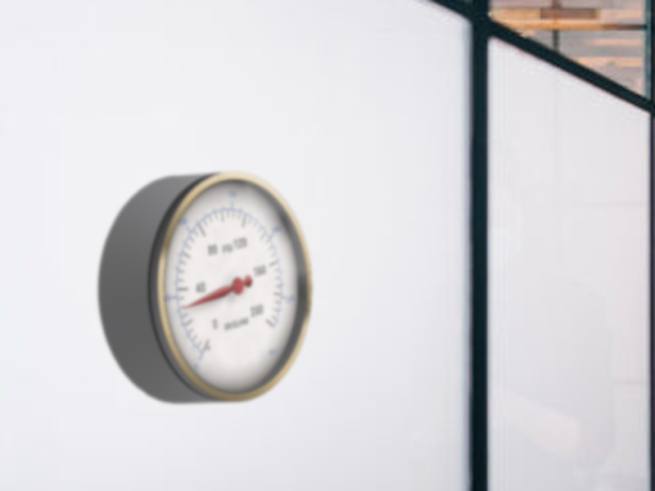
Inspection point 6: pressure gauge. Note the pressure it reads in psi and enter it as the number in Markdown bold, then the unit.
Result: **30** psi
